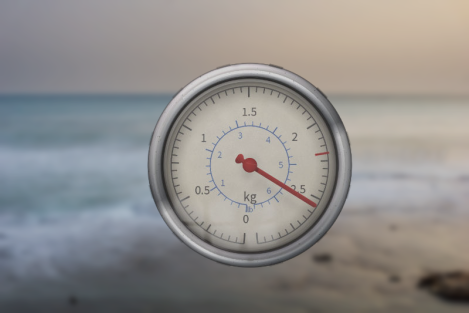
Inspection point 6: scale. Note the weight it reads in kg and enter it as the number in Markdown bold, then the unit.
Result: **2.55** kg
